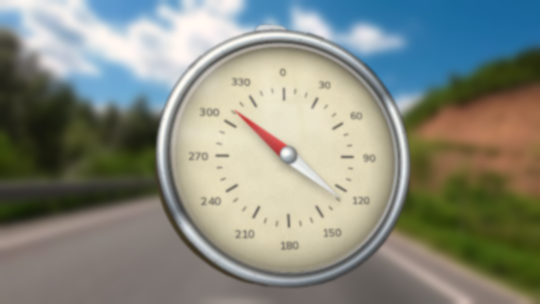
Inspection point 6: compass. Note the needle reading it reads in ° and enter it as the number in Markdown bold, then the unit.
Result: **310** °
